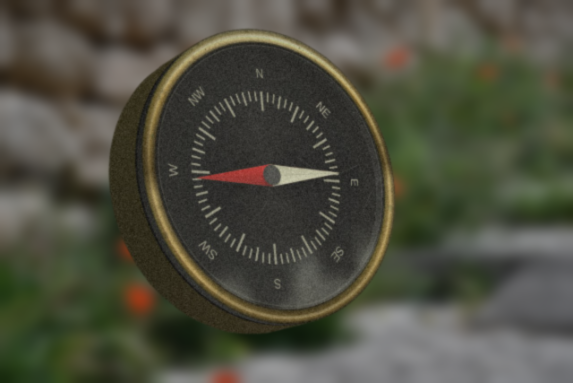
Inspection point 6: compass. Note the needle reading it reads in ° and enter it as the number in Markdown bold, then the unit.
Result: **265** °
